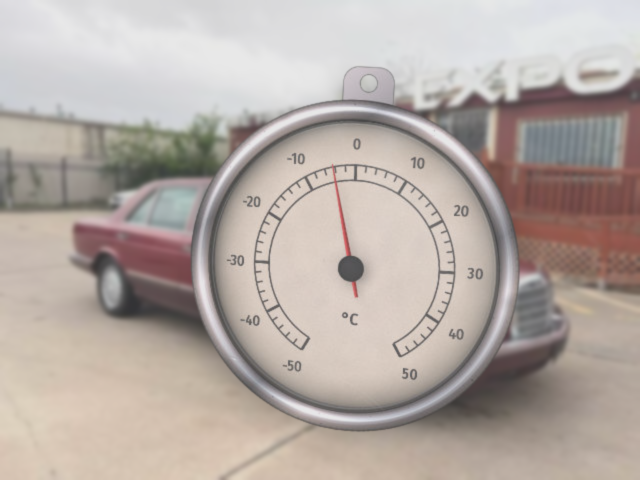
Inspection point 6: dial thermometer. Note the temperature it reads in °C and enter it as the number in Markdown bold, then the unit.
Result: **-4** °C
